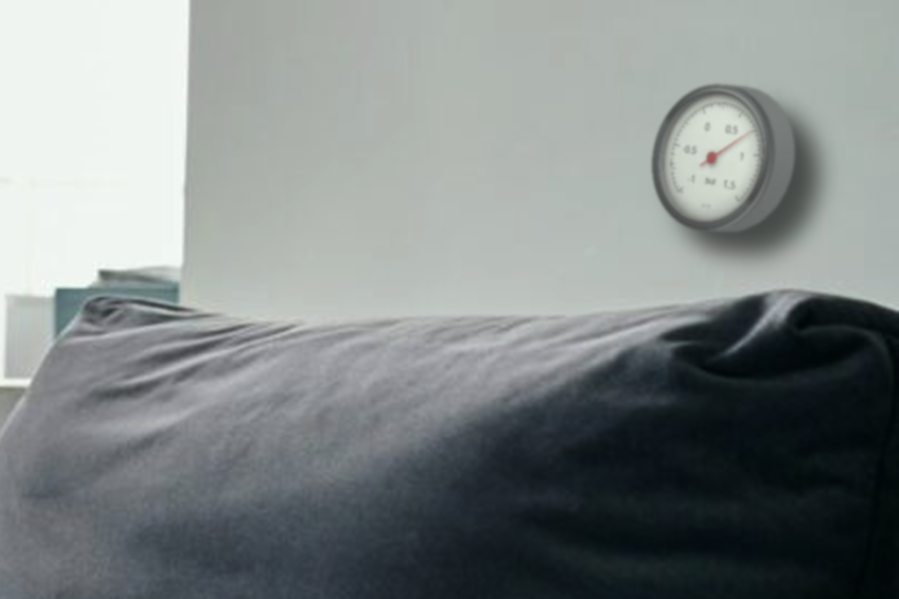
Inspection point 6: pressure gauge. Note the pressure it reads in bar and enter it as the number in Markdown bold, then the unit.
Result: **0.75** bar
